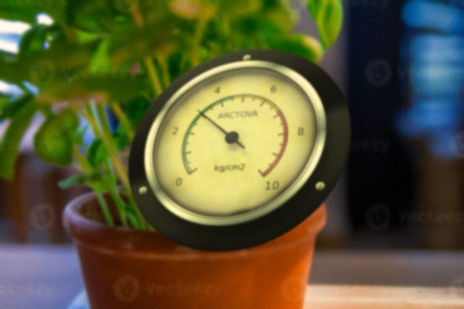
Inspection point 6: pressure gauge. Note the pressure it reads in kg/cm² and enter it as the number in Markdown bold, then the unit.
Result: **3** kg/cm²
